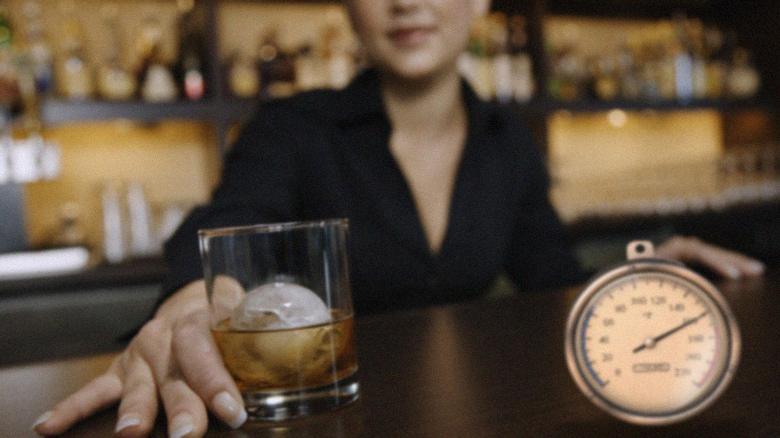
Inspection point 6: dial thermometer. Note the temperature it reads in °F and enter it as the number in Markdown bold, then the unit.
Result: **160** °F
